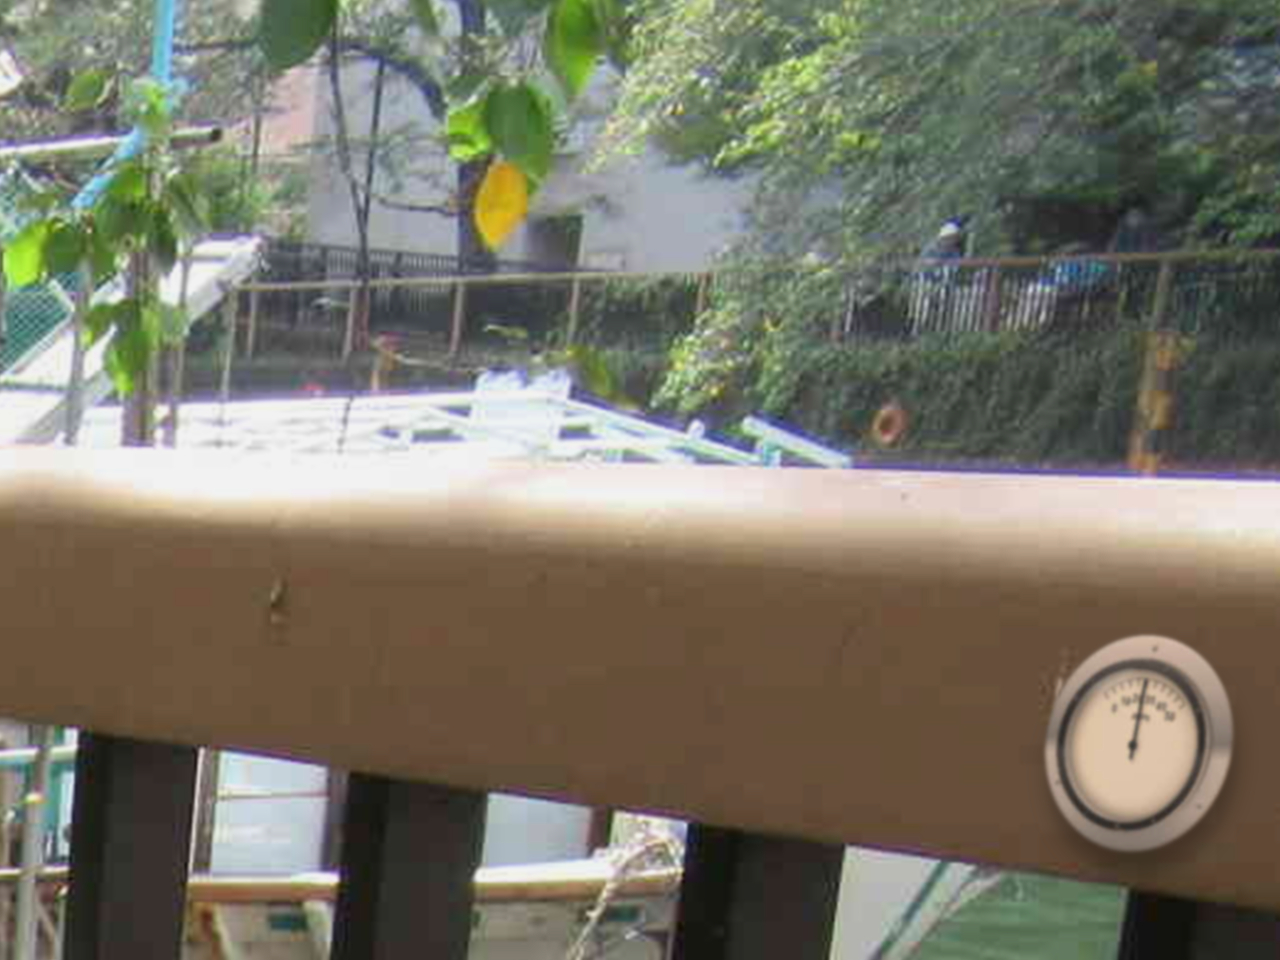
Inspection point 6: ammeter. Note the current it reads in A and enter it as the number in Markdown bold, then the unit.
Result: **25** A
